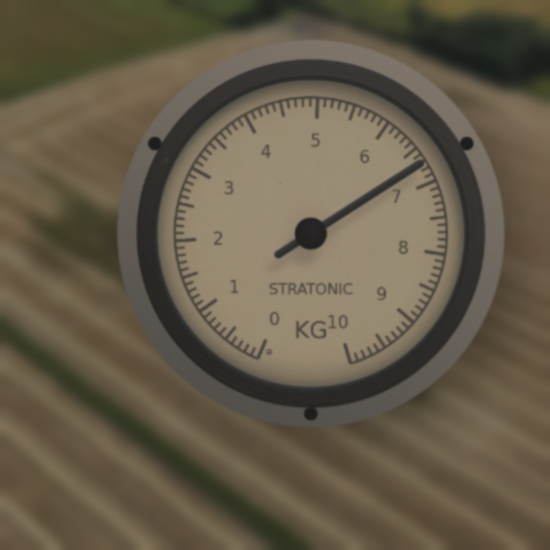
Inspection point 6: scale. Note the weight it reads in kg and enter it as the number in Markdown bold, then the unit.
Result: **6.7** kg
